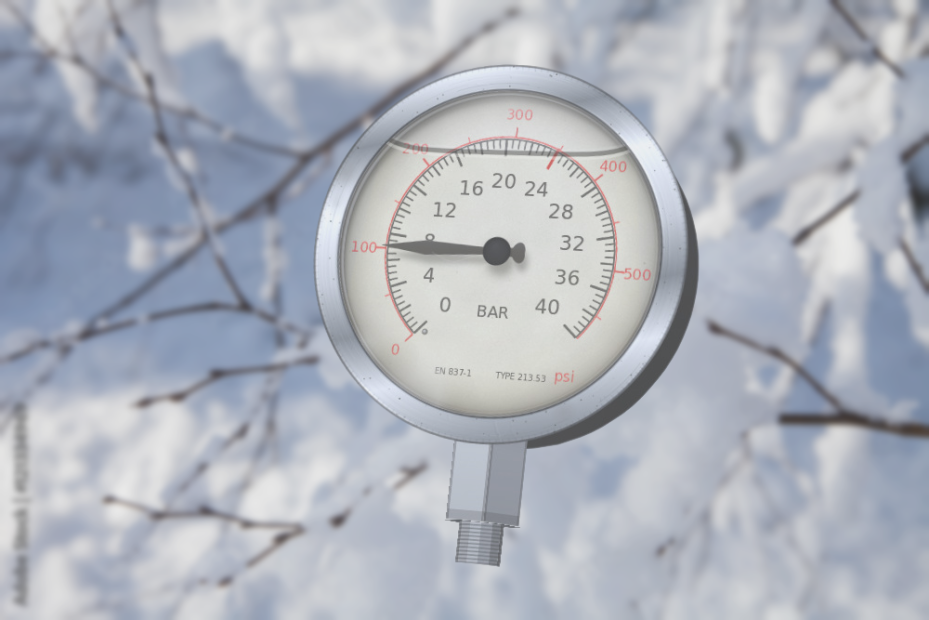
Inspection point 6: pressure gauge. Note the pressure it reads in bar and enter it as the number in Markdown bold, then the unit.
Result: **7** bar
